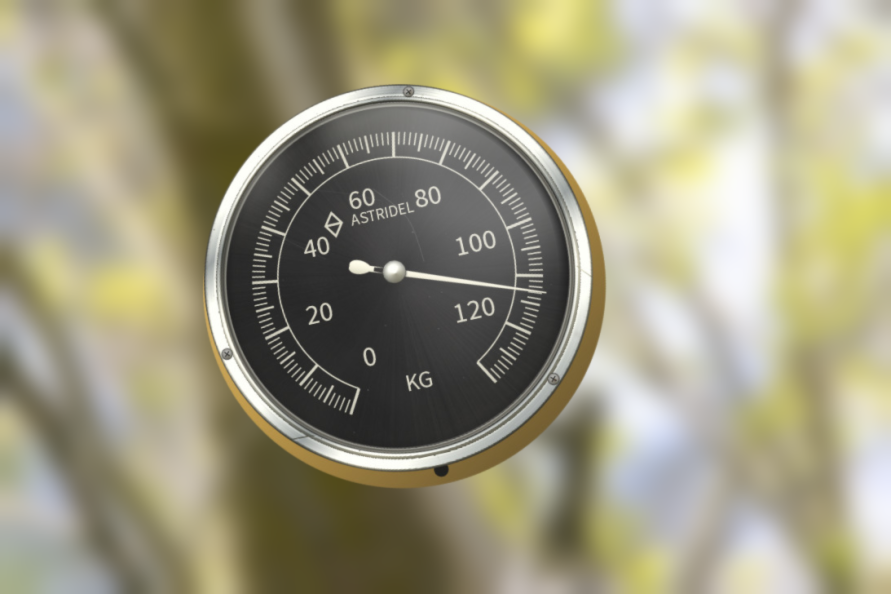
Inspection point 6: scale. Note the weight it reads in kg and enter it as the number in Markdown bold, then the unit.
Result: **113** kg
